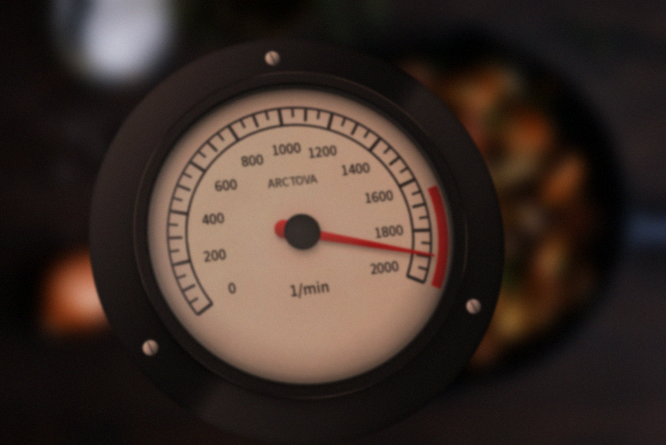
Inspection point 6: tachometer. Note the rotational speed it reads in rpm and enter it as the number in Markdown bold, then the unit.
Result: **1900** rpm
